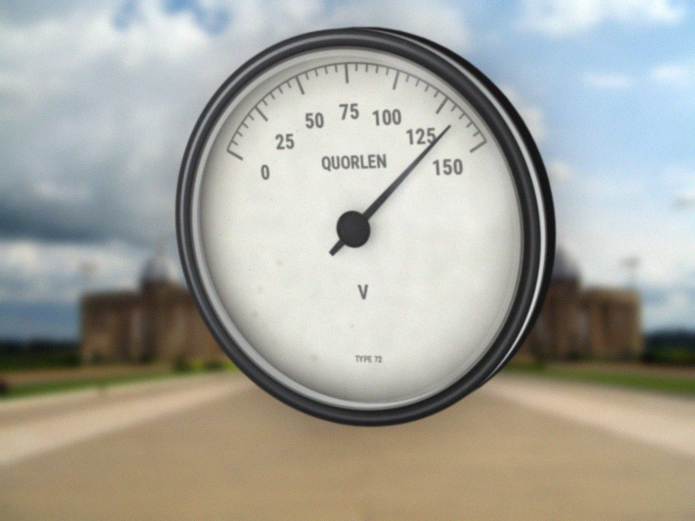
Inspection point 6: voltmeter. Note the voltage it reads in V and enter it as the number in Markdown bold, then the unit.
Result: **135** V
